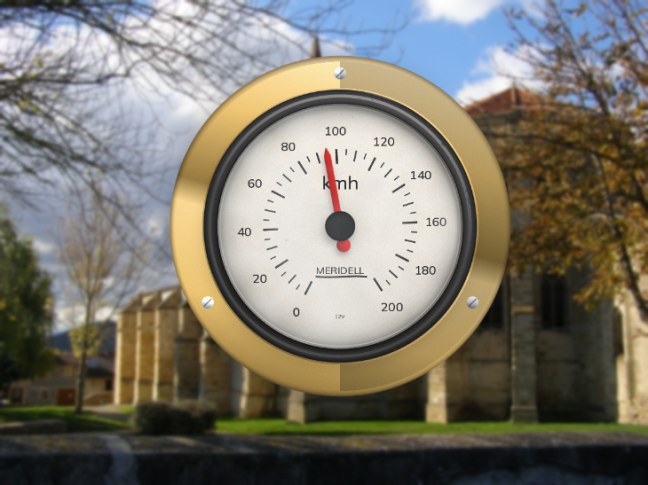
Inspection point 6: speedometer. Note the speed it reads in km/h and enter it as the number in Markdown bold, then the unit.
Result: **95** km/h
